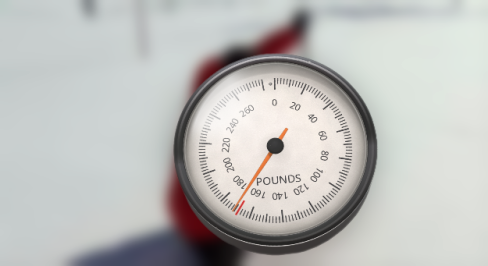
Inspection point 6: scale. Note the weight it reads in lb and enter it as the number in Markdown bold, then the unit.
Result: **170** lb
